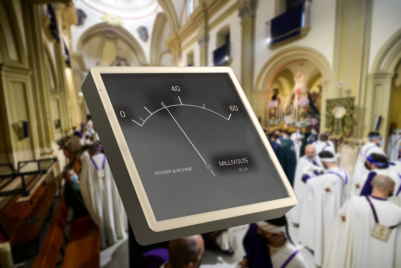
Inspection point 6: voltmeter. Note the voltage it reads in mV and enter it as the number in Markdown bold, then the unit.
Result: **30** mV
